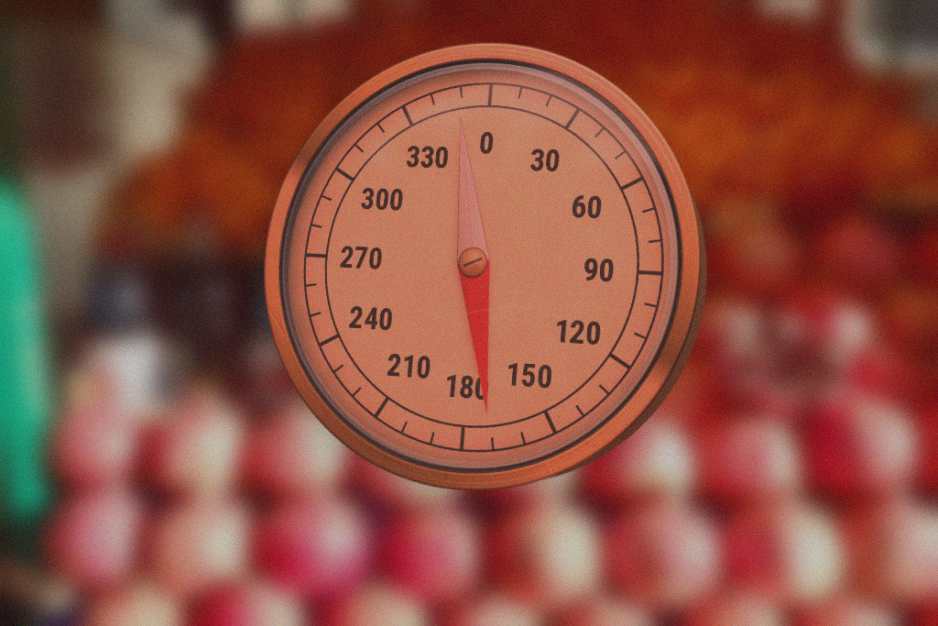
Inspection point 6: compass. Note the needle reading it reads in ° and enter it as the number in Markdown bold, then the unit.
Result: **170** °
